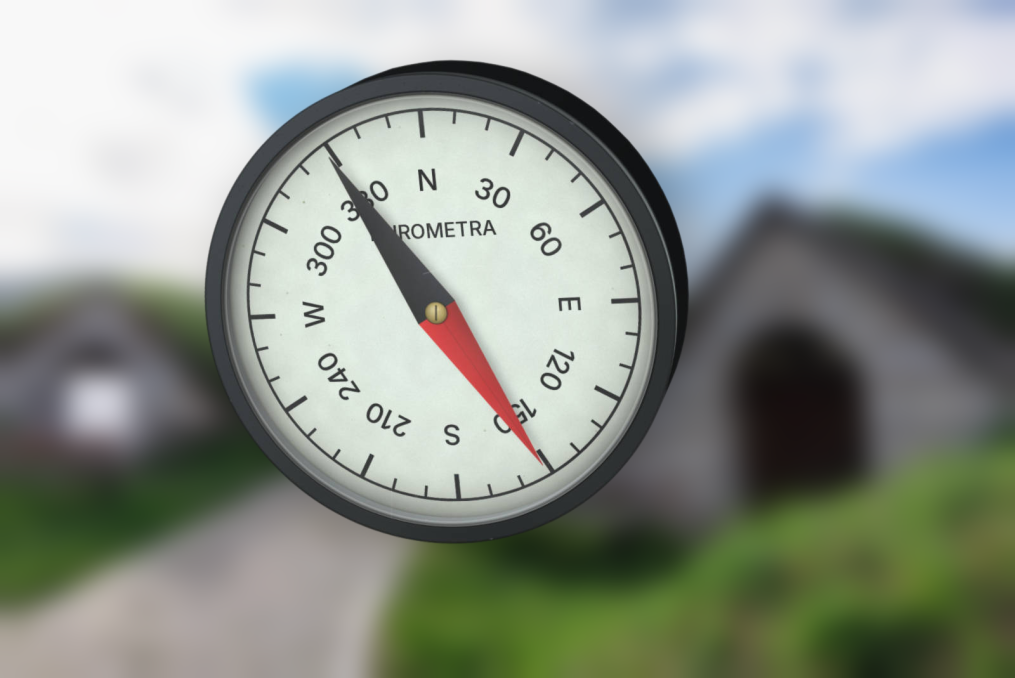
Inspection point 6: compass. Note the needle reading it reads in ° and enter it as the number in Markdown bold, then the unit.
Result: **150** °
